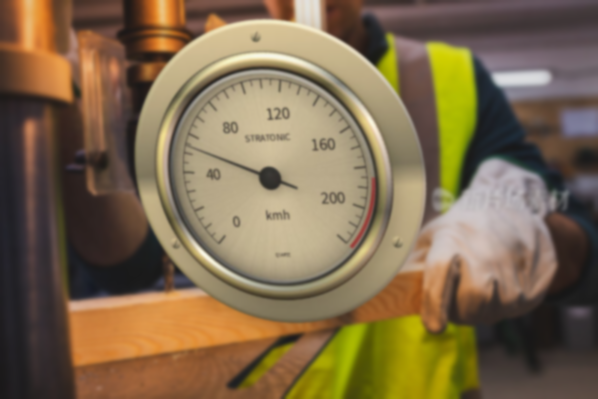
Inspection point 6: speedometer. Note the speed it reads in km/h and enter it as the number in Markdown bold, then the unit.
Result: **55** km/h
